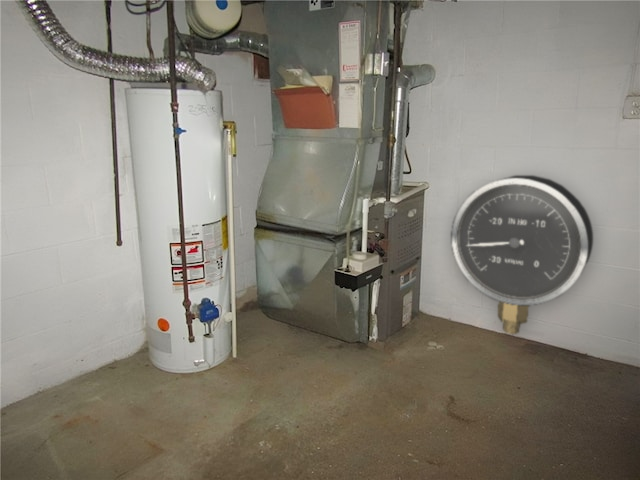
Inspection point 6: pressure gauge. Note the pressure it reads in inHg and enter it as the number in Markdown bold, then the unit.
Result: **-26** inHg
